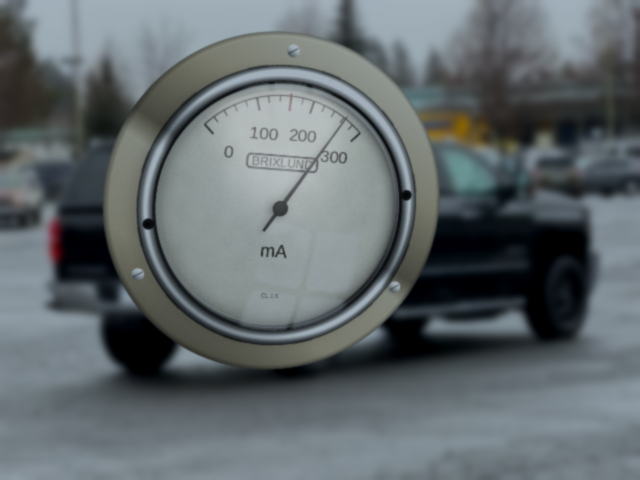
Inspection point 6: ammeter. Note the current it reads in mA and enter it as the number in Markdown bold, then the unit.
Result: **260** mA
